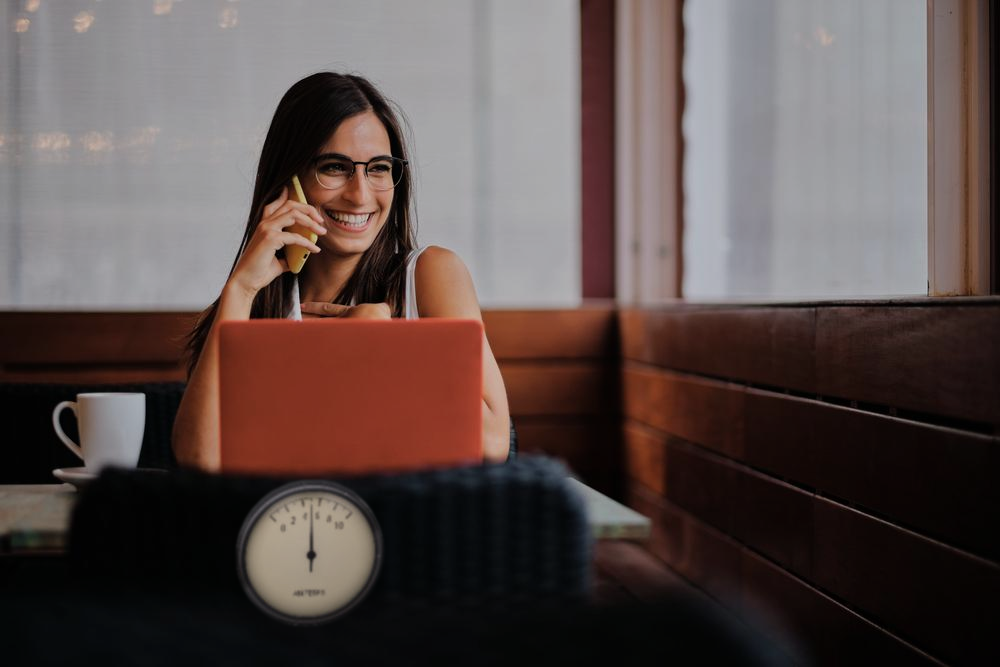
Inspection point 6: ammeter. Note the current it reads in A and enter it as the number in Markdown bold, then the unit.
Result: **5** A
